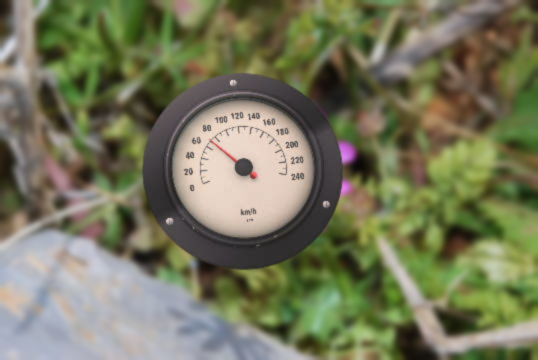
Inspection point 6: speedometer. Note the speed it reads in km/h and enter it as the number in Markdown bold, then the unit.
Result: **70** km/h
